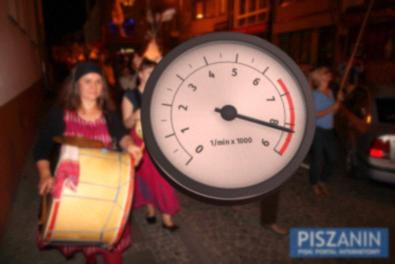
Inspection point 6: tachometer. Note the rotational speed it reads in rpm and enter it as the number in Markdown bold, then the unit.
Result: **8250** rpm
